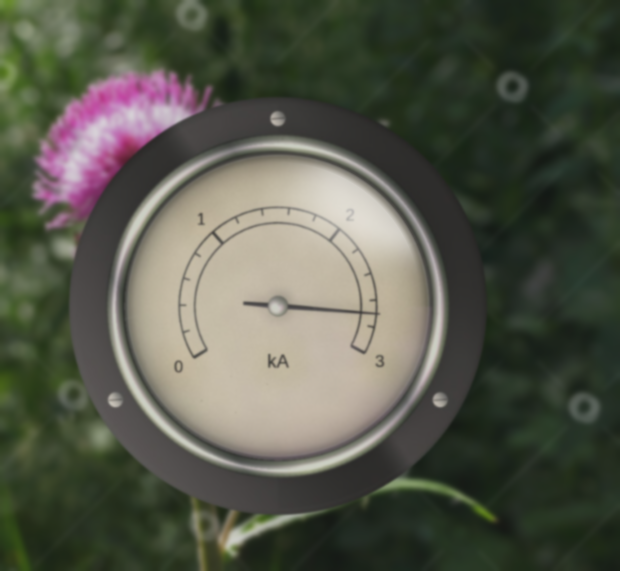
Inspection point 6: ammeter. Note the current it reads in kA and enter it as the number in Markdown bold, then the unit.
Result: **2.7** kA
